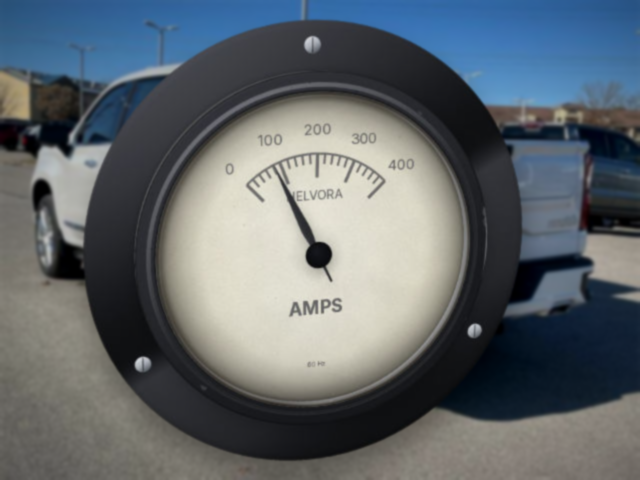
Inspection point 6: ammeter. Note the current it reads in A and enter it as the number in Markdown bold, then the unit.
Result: **80** A
